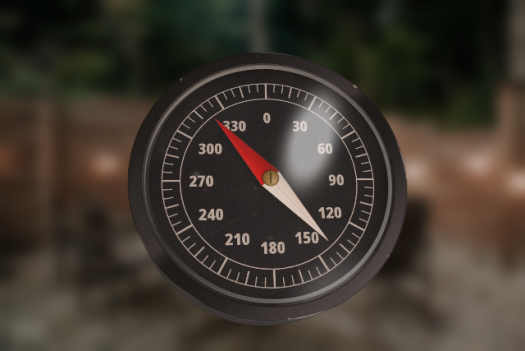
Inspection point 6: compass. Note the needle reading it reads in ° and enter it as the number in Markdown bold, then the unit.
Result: **320** °
